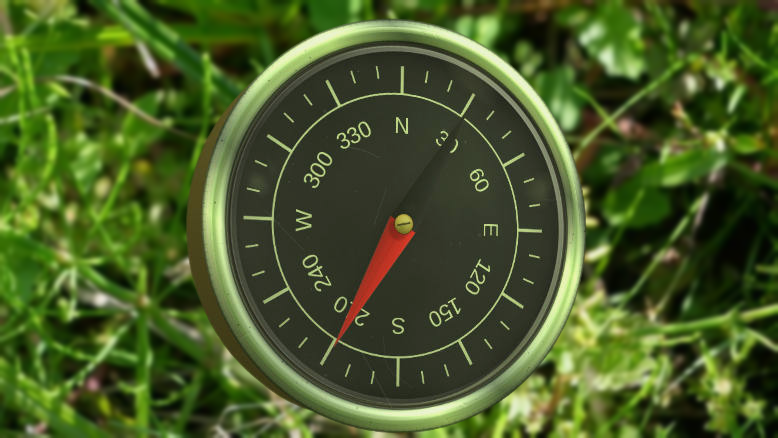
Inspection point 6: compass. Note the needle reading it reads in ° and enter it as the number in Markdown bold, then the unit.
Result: **210** °
